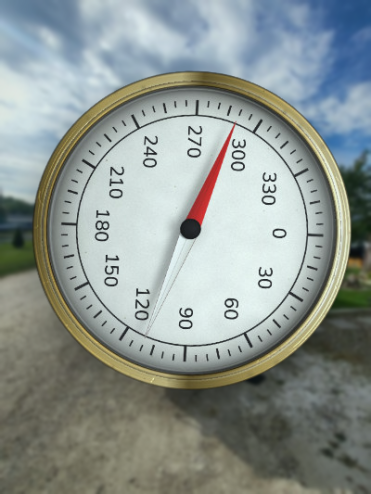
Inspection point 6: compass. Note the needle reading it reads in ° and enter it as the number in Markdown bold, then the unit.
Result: **290** °
